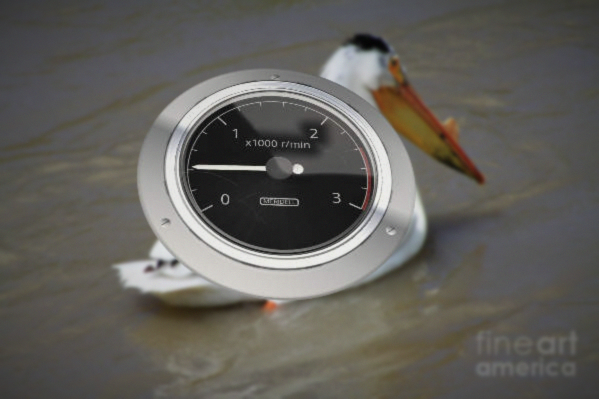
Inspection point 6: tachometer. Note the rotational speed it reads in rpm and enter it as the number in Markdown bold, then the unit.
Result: **400** rpm
